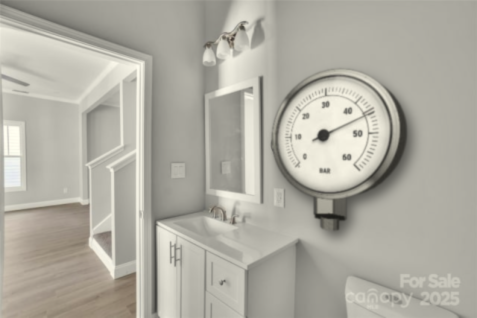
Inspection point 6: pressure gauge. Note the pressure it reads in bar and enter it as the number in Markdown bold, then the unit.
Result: **45** bar
